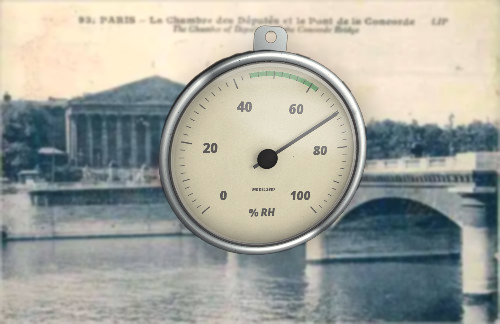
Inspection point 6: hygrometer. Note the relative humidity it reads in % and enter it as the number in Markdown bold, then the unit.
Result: **70** %
